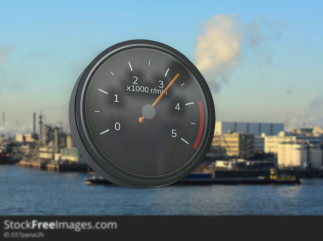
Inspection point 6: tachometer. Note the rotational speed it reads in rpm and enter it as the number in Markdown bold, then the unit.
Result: **3250** rpm
